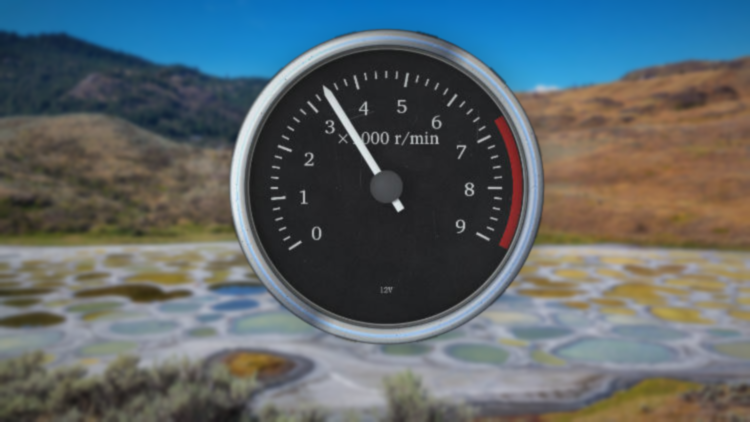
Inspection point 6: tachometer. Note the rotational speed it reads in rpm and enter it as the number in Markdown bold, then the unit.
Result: **3400** rpm
